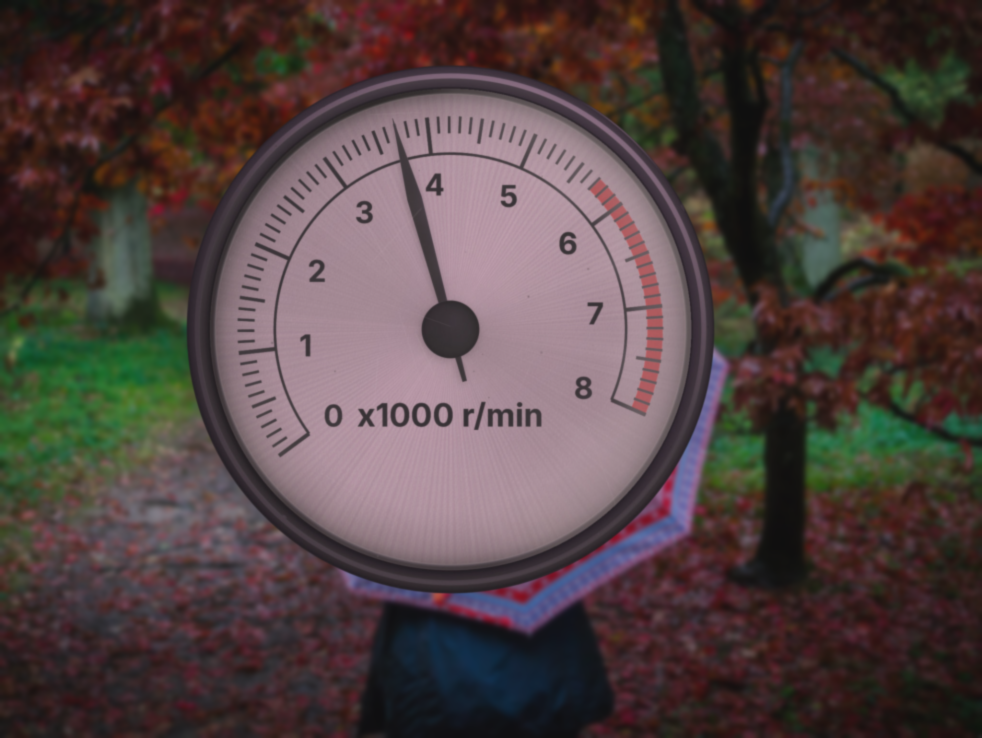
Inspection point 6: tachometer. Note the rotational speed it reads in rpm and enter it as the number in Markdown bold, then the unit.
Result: **3700** rpm
